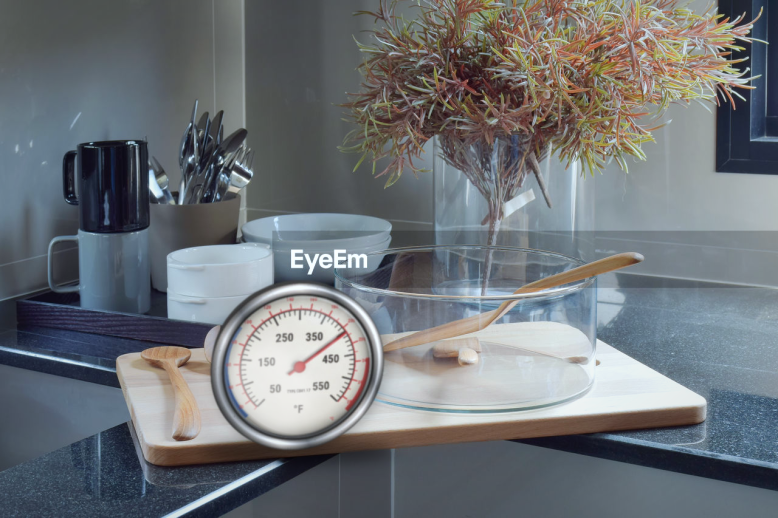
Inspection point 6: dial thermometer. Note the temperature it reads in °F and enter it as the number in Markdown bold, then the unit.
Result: **400** °F
